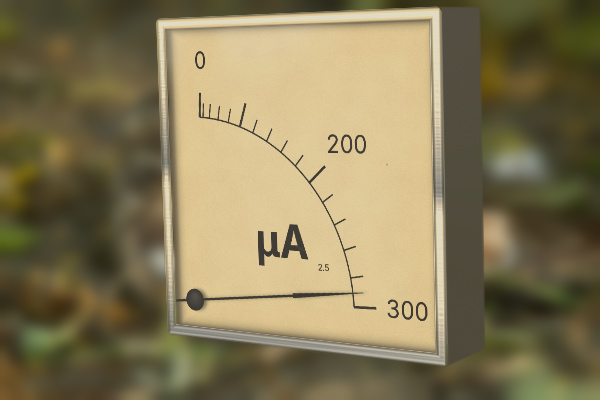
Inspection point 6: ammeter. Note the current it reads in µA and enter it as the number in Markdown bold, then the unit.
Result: **290** µA
